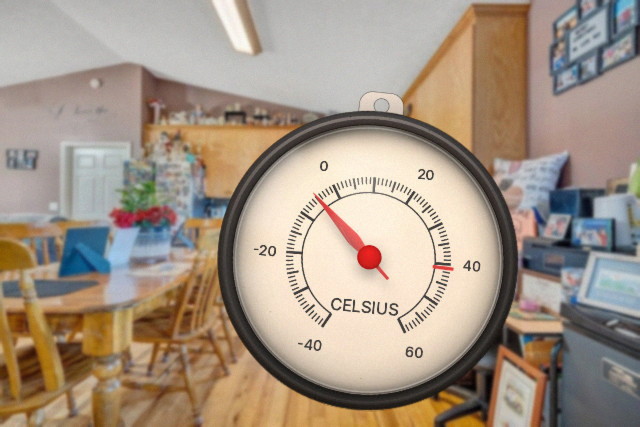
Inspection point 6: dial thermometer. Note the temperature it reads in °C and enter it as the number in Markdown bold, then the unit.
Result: **-5** °C
